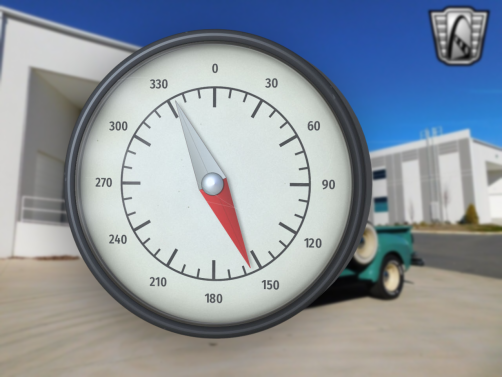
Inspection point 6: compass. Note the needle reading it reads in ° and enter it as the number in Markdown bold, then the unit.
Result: **155** °
